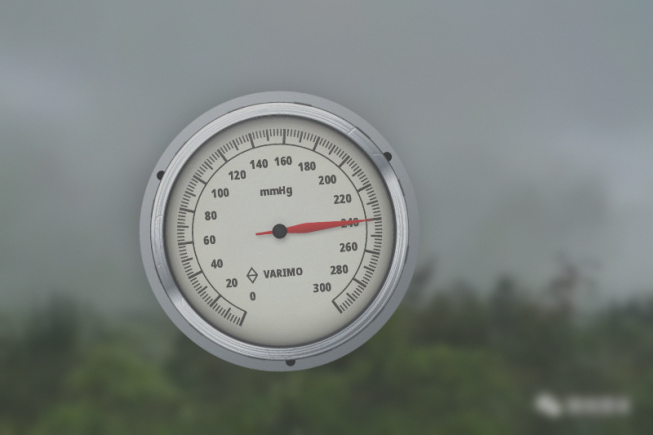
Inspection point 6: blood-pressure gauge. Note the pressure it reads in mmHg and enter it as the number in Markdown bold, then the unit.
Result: **240** mmHg
